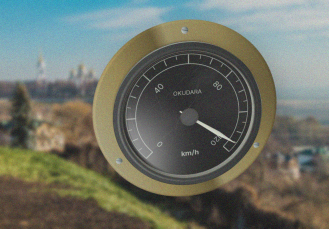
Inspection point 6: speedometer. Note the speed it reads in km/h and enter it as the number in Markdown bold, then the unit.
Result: **115** km/h
